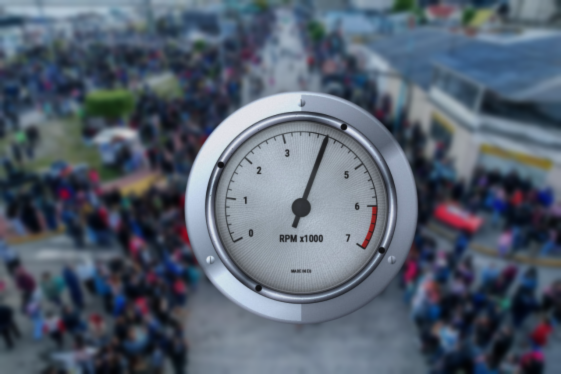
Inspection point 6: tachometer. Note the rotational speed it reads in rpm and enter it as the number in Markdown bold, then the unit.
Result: **4000** rpm
